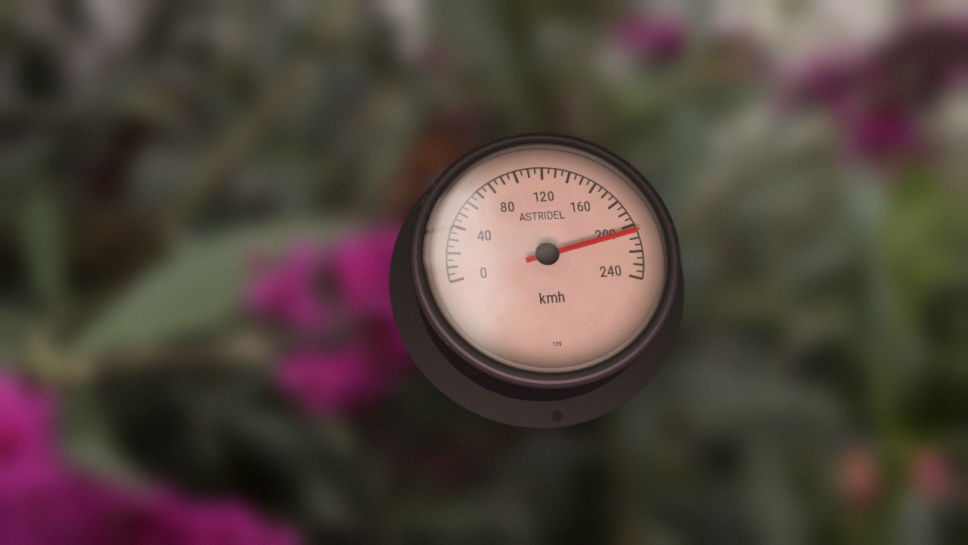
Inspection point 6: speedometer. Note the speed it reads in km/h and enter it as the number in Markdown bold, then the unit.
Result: **205** km/h
